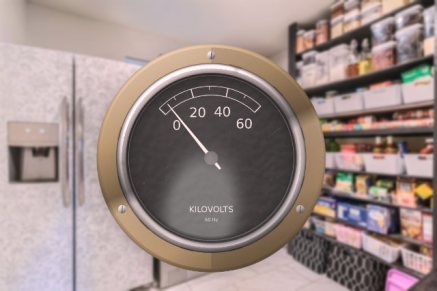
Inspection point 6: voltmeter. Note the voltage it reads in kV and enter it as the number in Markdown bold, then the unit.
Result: **5** kV
